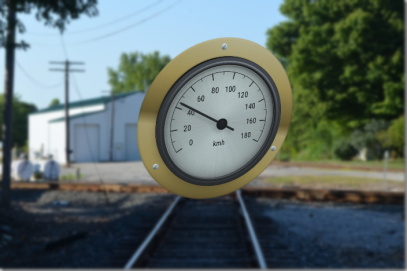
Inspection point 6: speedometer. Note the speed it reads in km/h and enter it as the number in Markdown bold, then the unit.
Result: **45** km/h
